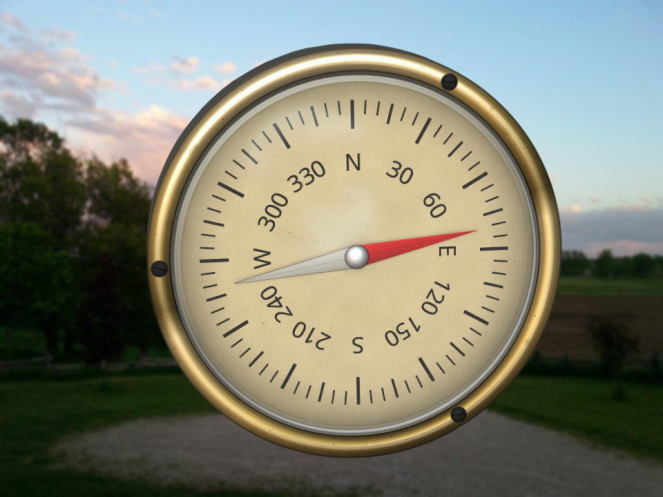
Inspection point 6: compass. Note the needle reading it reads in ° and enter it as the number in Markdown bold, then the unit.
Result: **80** °
